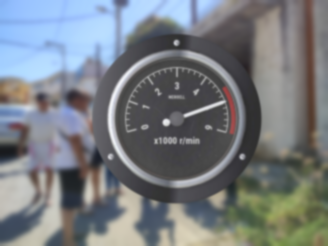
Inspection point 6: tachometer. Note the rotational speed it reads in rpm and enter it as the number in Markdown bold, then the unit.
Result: **5000** rpm
